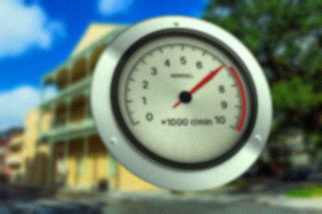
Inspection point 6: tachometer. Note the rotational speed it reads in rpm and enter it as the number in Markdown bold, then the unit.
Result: **7000** rpm
